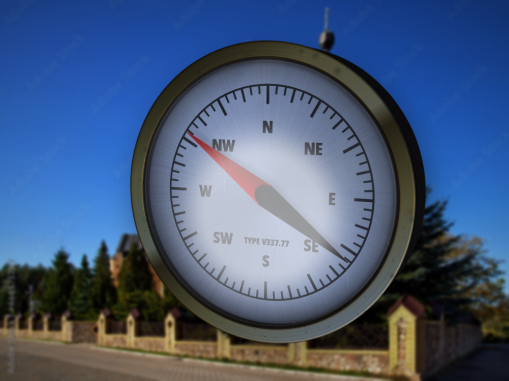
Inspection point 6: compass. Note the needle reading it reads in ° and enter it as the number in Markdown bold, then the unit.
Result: **305** °
